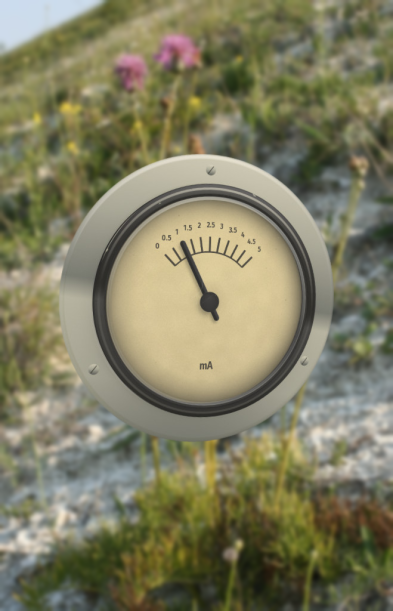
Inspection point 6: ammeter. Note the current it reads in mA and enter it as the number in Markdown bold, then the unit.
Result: **1** mA
